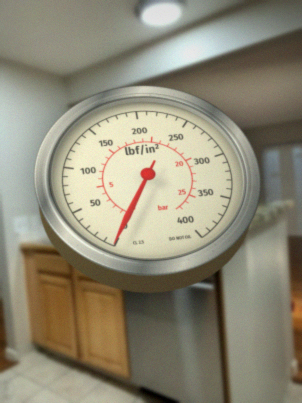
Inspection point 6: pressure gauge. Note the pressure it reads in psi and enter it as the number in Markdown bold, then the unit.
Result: **0** psi
